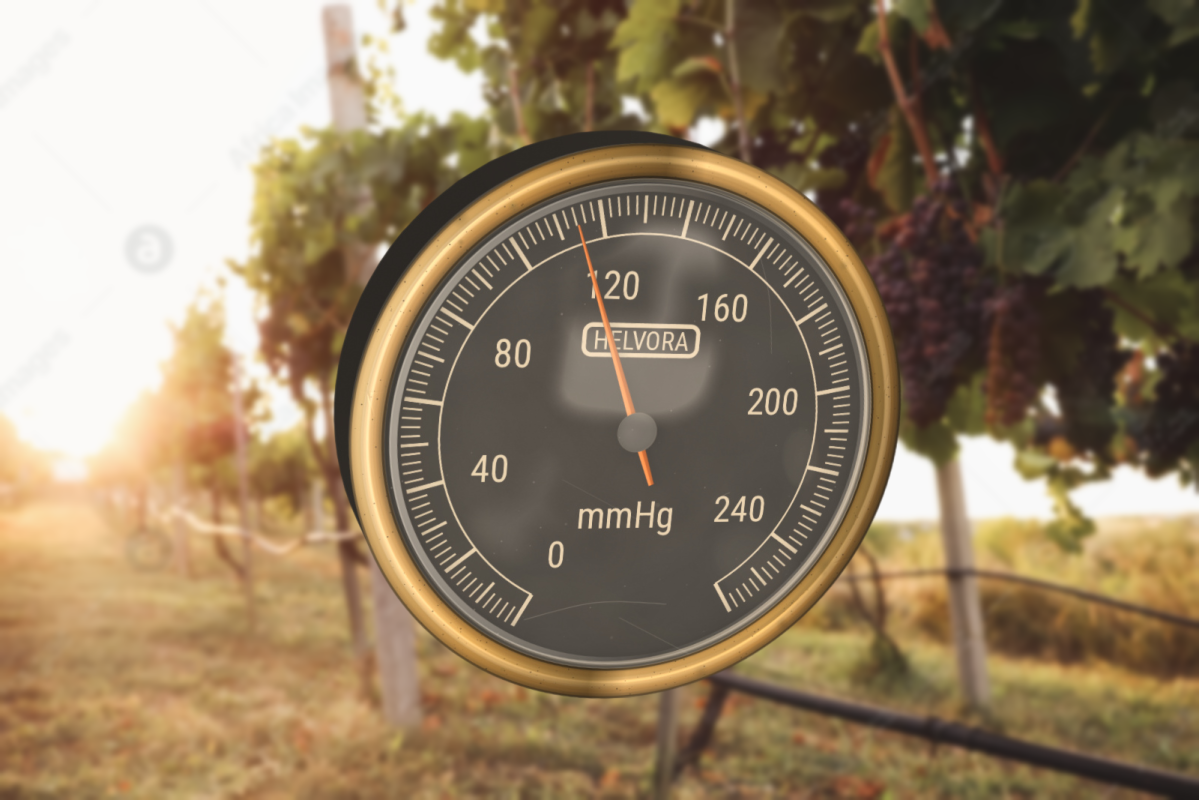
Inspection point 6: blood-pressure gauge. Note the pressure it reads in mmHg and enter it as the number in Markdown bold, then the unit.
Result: **114** mmHg
